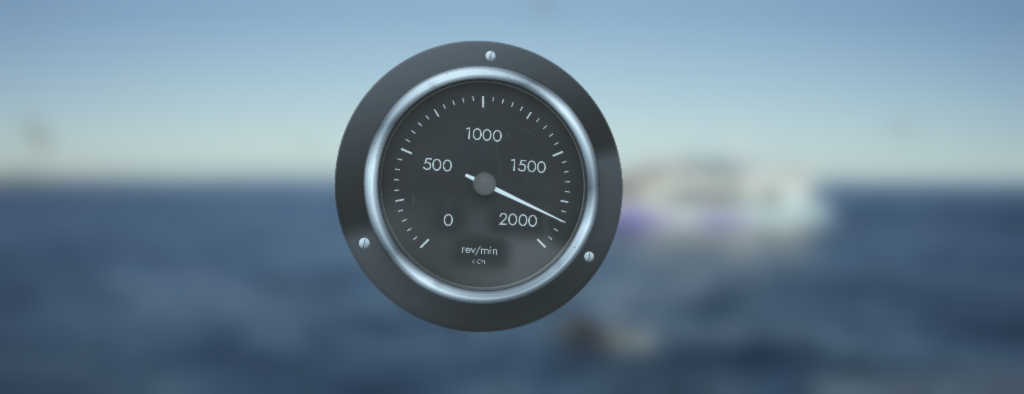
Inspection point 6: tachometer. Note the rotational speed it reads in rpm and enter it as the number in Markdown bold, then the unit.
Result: **1850** rpm
